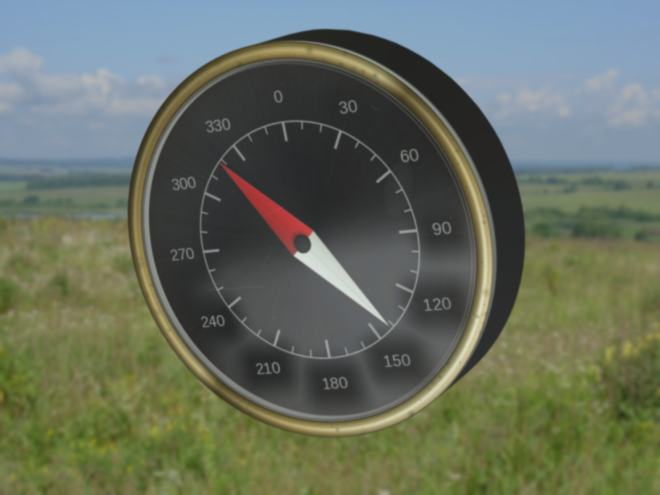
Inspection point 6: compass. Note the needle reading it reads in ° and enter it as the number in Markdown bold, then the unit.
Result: **320** °
